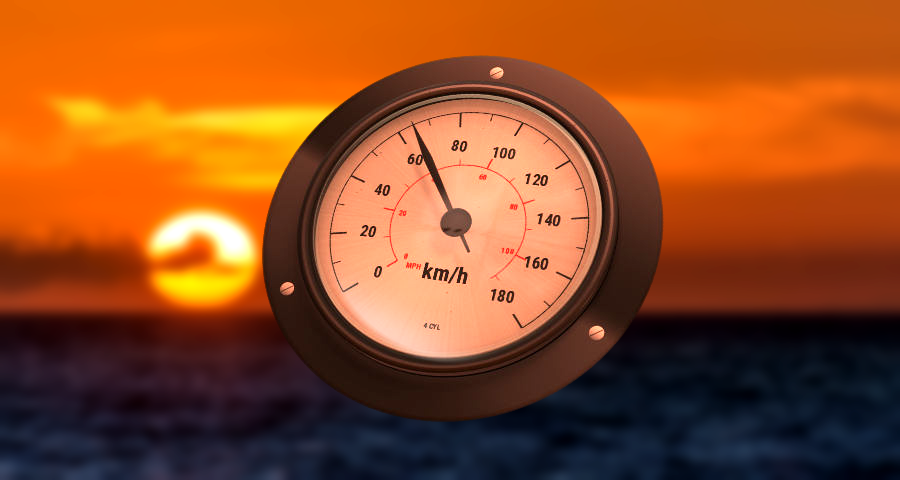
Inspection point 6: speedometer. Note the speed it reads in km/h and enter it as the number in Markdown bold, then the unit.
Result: **65** km/h
